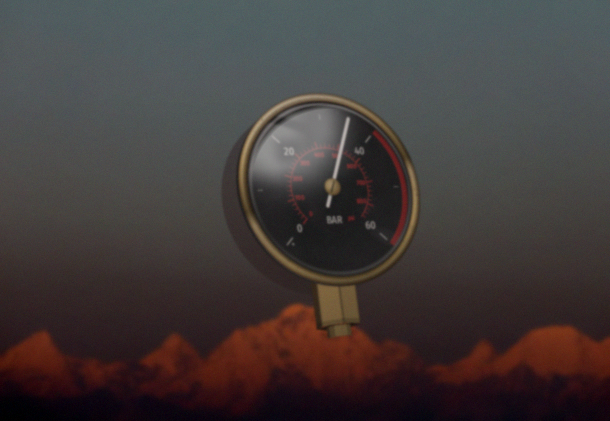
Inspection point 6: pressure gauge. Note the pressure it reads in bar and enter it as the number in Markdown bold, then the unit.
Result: **35** bar
